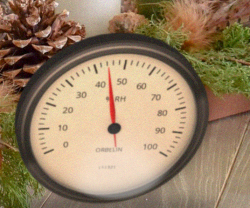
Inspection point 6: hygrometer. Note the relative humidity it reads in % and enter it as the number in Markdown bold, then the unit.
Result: **44** %
